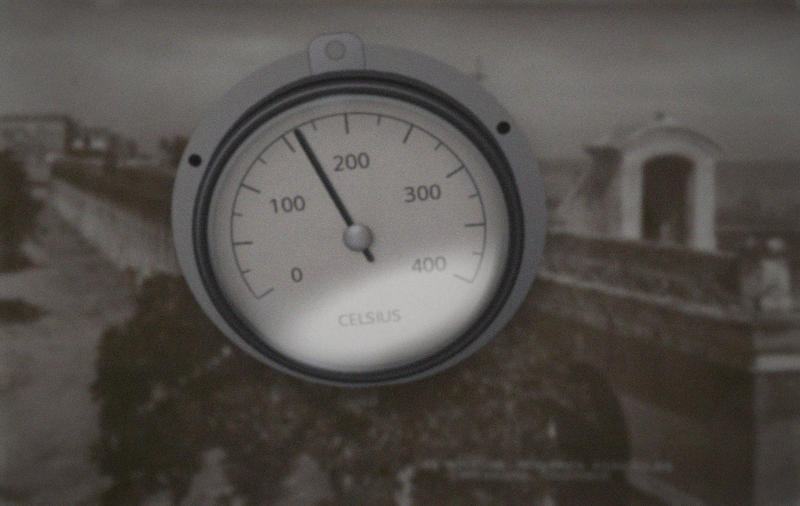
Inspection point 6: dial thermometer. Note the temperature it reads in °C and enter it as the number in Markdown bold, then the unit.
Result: **162.5** °C
